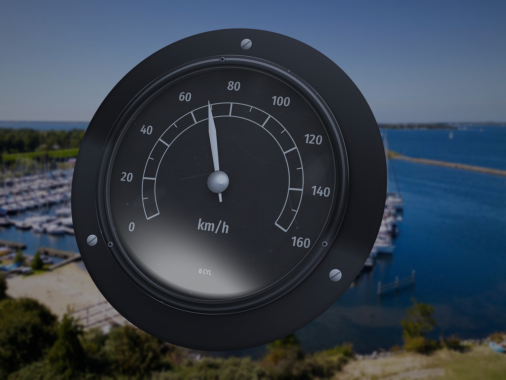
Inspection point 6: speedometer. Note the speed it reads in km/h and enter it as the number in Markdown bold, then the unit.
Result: **70** km/h
